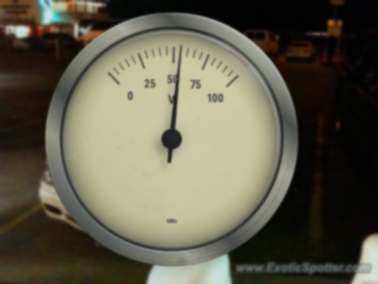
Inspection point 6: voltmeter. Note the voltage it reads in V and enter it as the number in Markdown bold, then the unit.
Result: **55** V
